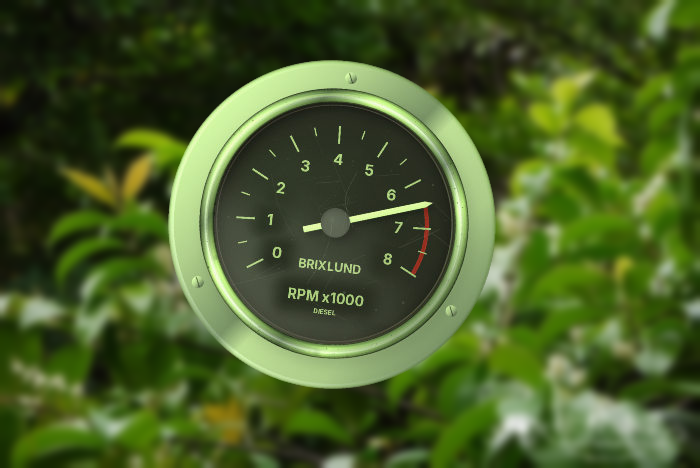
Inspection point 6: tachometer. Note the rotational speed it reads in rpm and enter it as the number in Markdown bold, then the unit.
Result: **6500** rpm
